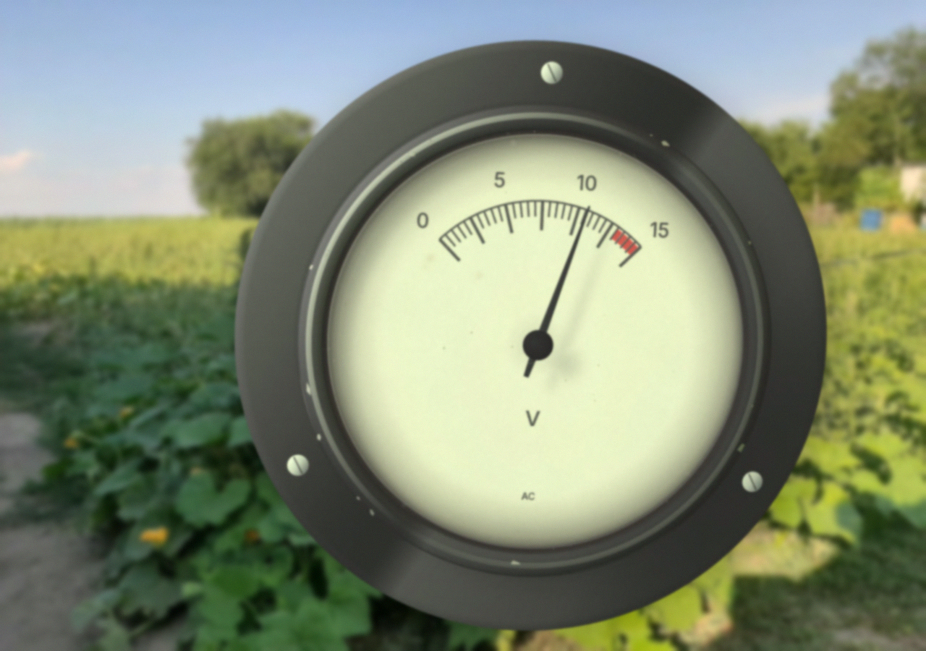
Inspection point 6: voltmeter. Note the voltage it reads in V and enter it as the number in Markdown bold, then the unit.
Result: **10.5** V
